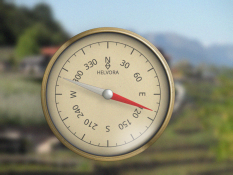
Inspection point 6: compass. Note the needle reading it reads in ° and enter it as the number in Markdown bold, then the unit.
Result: **110** °
